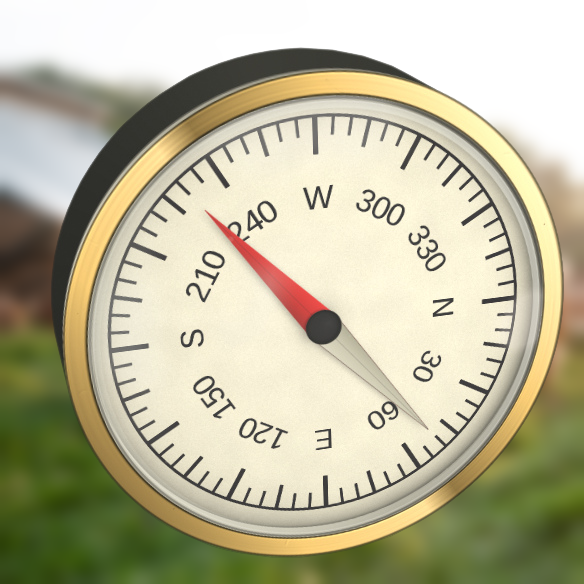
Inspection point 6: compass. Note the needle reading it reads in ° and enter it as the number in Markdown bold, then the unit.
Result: **230** °
